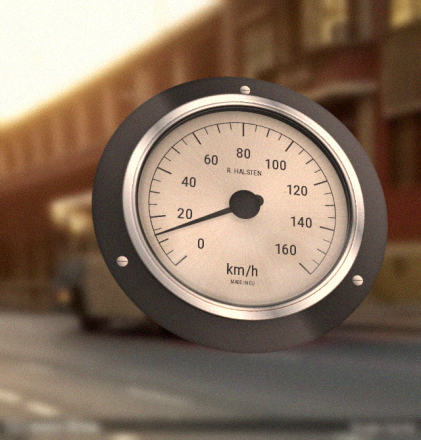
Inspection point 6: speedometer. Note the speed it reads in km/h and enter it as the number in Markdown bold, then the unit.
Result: **12.5** km/h
